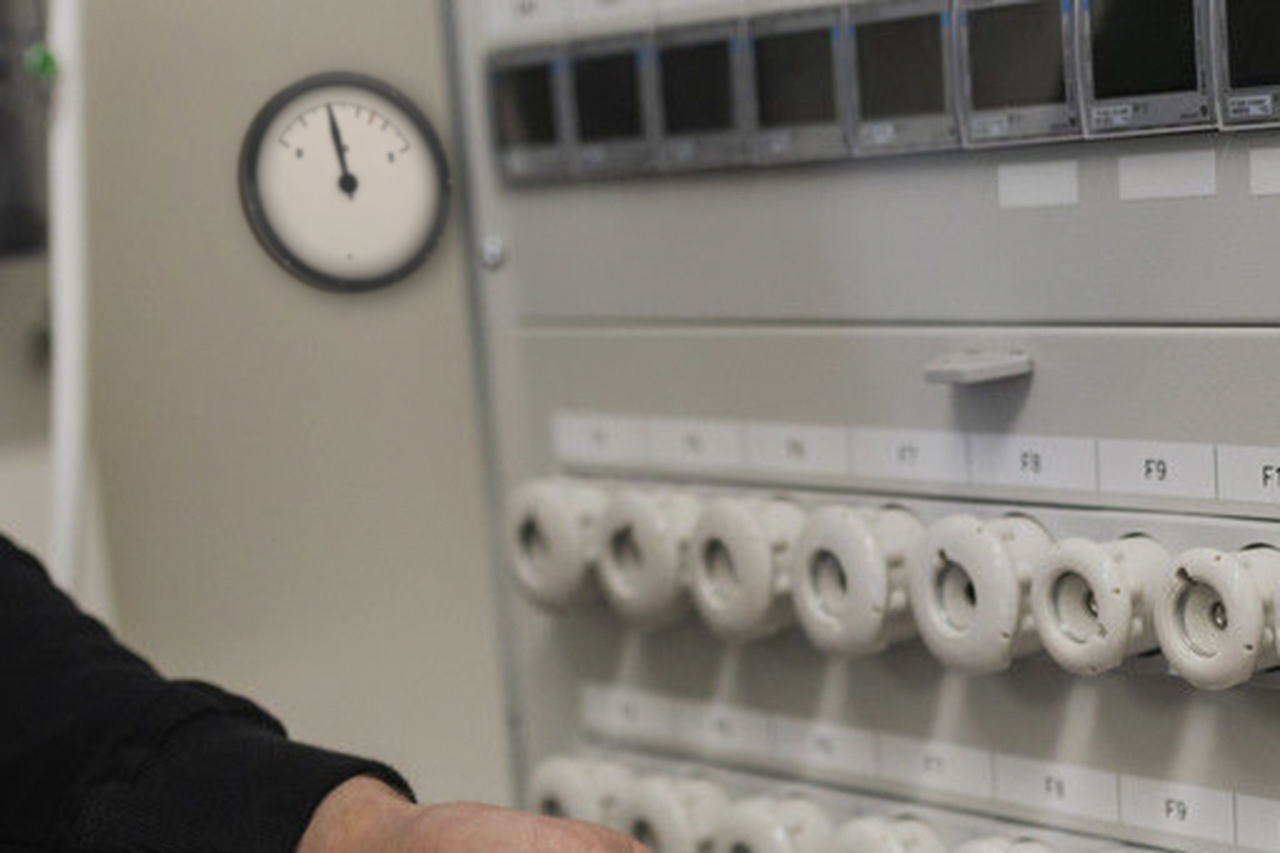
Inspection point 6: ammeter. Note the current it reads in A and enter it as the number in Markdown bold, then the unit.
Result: **2** A
